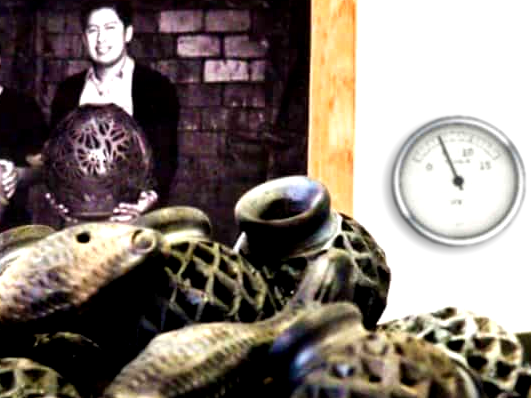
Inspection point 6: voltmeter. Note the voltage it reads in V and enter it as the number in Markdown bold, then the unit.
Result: **5** V
